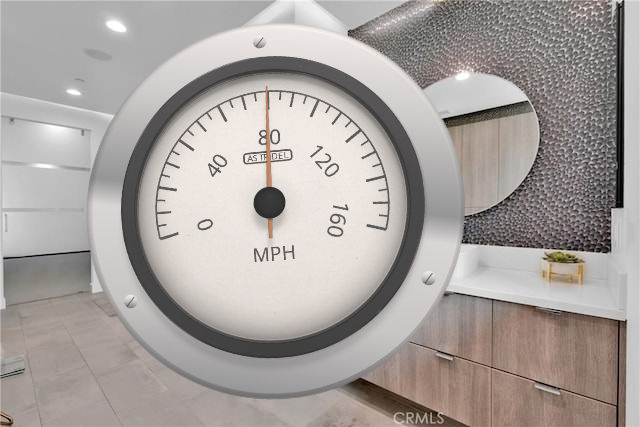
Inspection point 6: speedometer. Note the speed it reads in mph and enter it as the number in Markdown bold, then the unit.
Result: **80** mph
